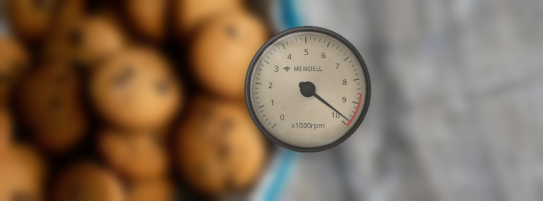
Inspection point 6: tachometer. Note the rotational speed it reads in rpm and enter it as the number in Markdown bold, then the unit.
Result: **9800** rpm
